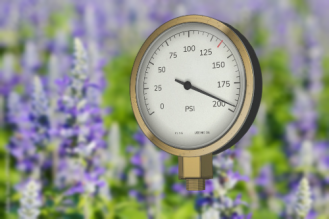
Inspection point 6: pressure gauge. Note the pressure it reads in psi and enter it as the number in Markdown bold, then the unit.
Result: **195** psi
